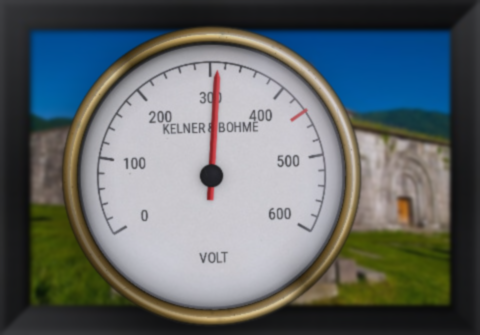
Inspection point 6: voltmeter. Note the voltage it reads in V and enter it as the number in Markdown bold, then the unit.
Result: **310** V
